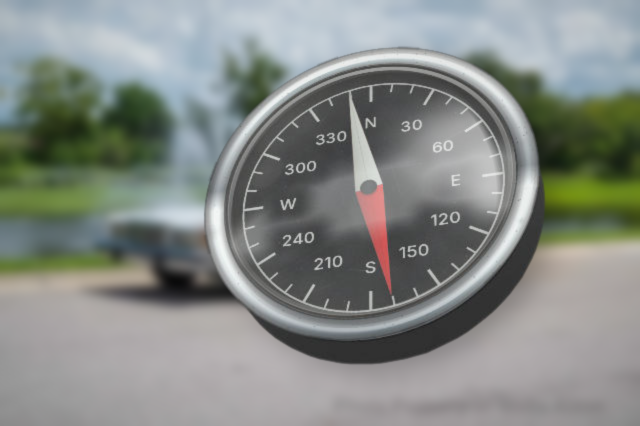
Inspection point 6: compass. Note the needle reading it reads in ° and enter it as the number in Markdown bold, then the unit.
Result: **170** °
